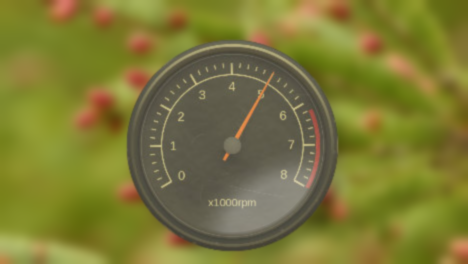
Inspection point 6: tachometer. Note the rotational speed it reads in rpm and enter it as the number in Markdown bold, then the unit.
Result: **5000** rpm
